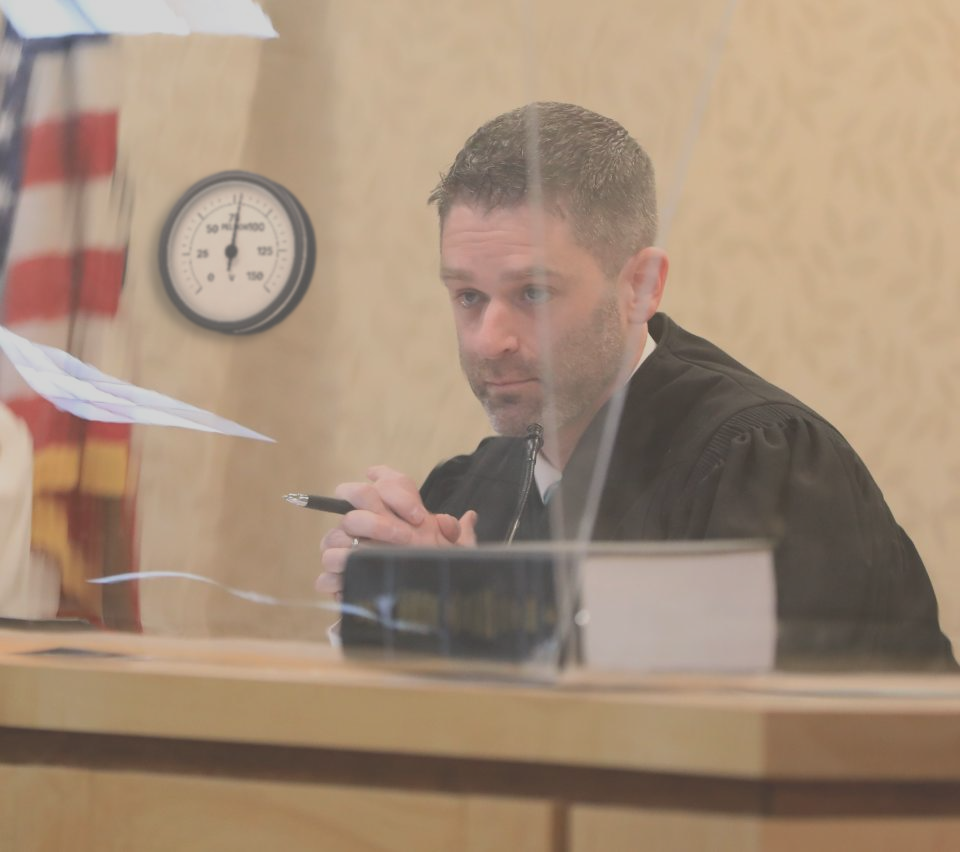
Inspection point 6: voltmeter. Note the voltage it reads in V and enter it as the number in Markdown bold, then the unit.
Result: **80** V
